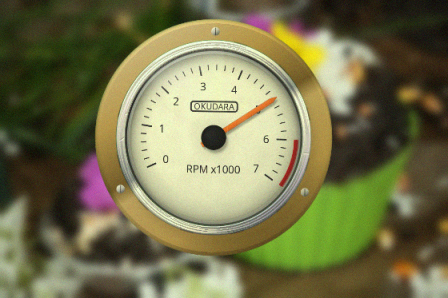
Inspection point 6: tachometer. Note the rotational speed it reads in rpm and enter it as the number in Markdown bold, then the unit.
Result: **5000** rpm
